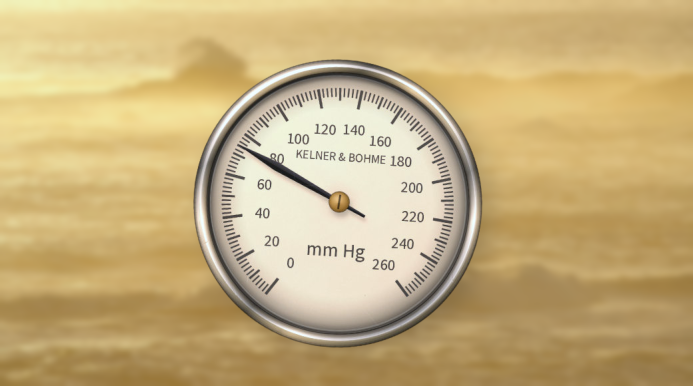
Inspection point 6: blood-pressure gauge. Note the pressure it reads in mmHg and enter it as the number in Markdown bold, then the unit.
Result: **74** mmHg
